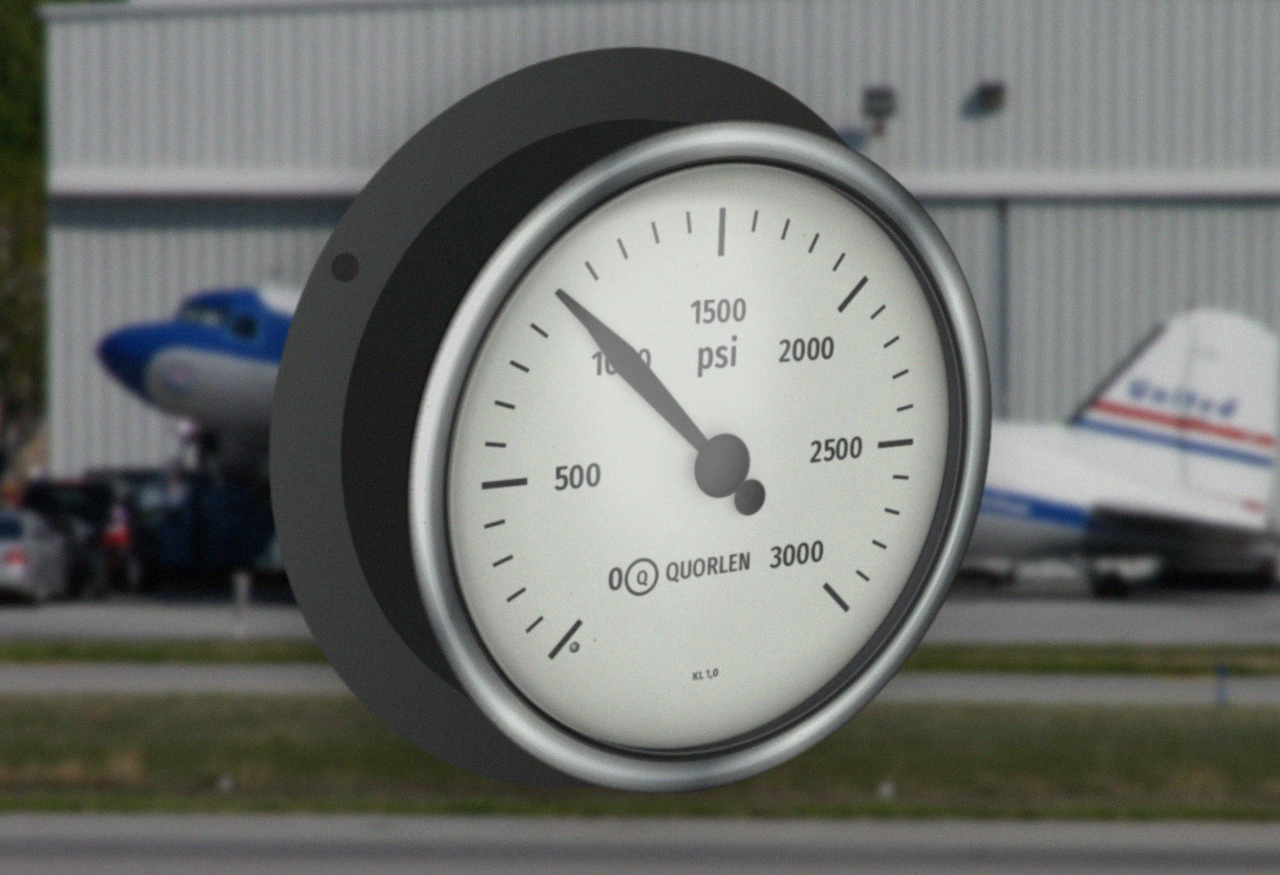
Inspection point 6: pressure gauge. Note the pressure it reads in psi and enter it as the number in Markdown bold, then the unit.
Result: **1000** psi
